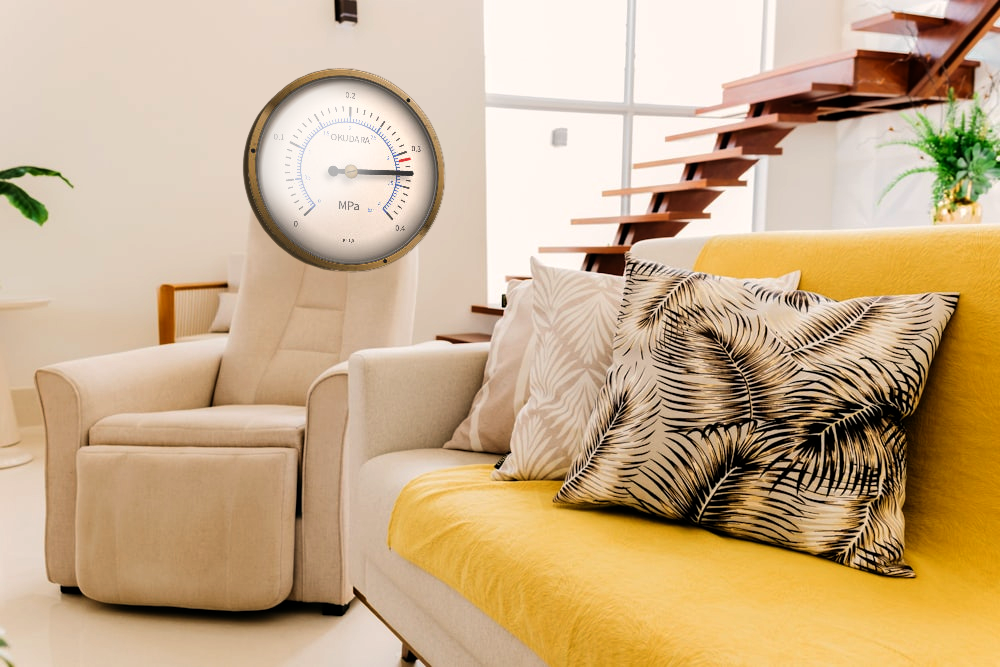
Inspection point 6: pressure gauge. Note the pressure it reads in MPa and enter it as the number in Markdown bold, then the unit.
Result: **0.33** MPa
